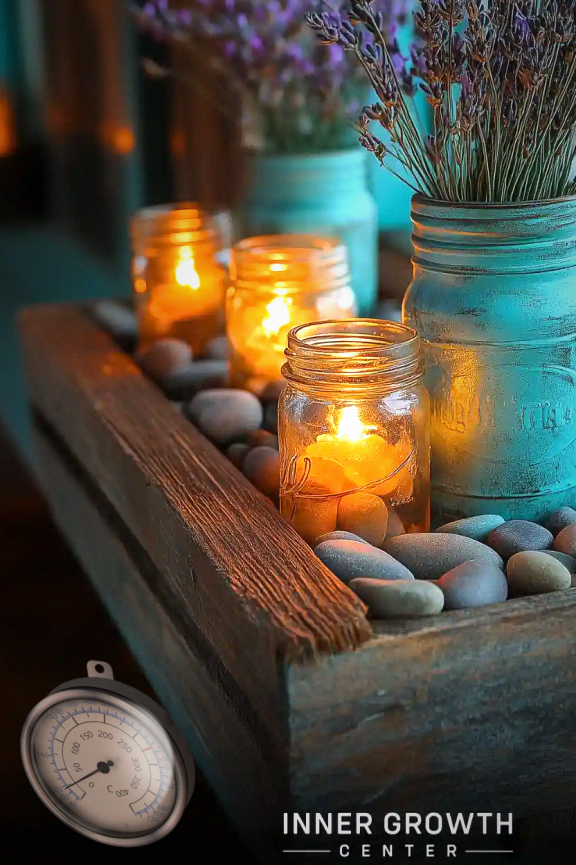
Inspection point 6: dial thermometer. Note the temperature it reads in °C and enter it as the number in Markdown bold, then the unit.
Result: **25** °C
